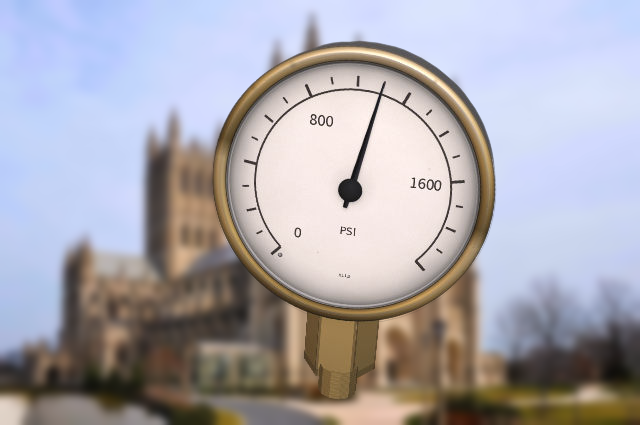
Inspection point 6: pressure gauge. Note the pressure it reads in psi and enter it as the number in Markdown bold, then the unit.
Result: **1100** psi
